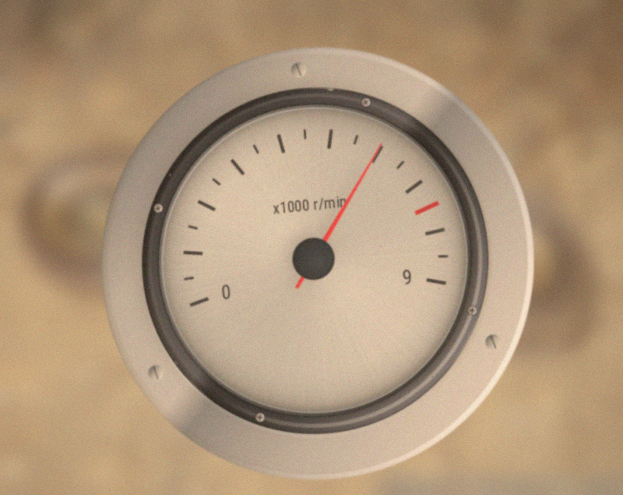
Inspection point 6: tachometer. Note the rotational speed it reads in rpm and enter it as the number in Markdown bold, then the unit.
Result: **6000** rpm
